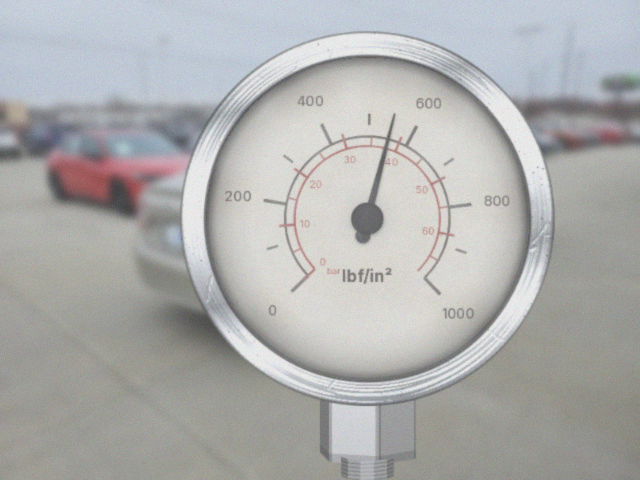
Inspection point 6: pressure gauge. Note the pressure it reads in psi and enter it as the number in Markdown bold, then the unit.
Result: **550** psi
